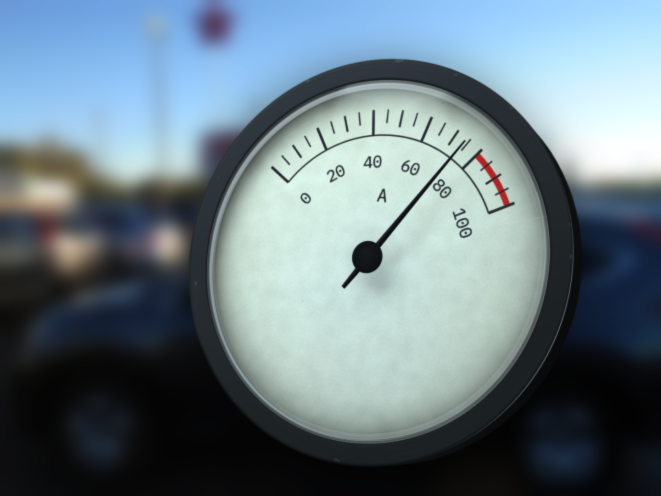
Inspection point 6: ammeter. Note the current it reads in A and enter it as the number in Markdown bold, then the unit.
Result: **75** A
